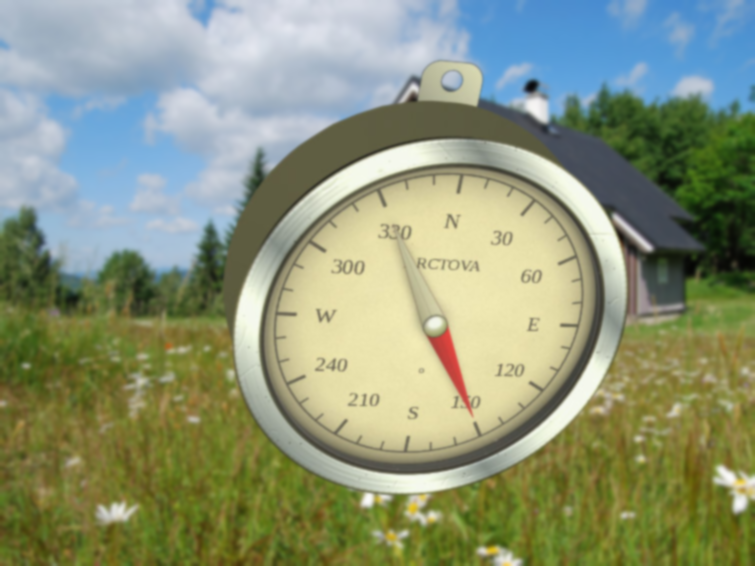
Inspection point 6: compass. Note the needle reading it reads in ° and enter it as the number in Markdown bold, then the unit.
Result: **150** °
